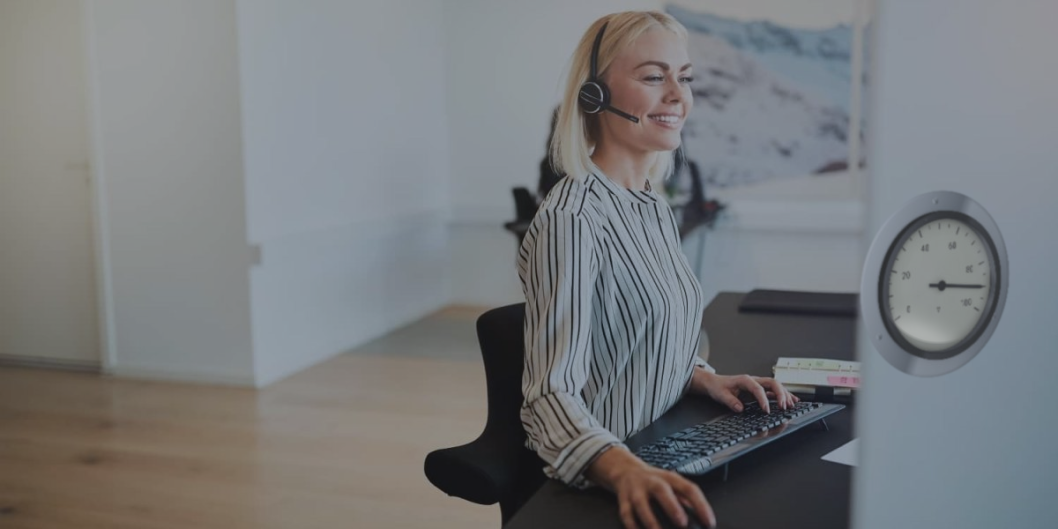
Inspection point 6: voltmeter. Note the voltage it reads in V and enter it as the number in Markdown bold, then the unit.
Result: **90** V
